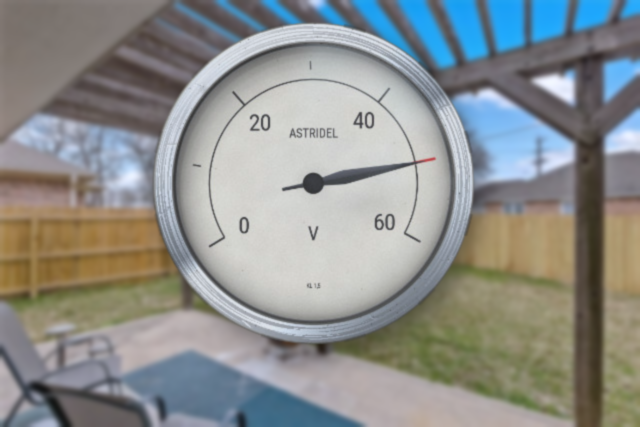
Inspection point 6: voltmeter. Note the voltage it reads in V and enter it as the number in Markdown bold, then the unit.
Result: **50** V
